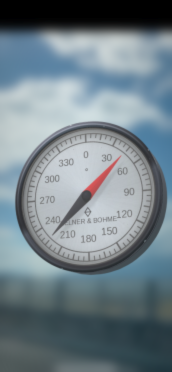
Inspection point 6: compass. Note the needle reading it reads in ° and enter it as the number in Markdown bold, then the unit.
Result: **45** °
